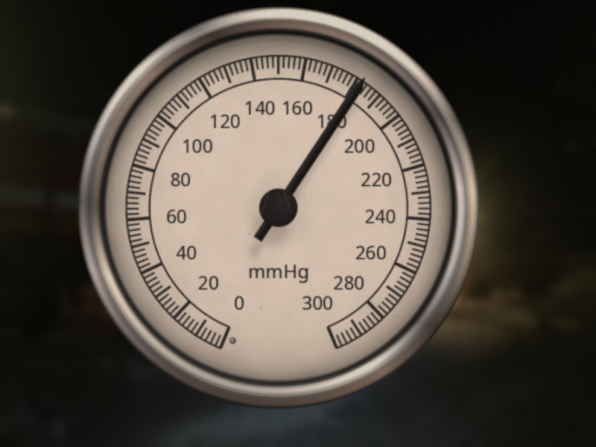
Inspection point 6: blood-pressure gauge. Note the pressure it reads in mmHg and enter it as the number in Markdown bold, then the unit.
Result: **182** mmHg
